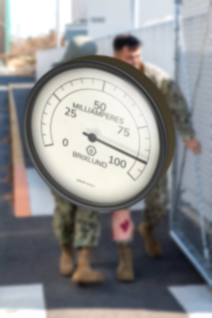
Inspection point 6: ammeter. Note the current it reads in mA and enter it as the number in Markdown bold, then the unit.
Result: **90** mA
